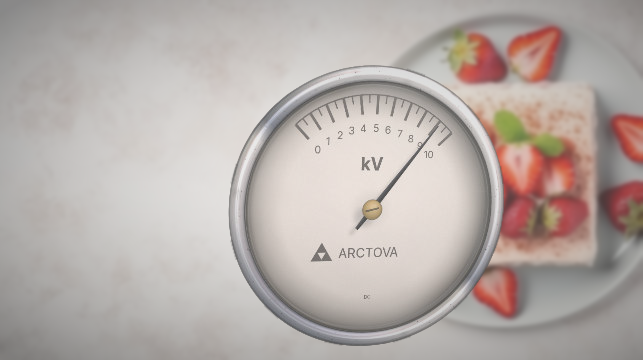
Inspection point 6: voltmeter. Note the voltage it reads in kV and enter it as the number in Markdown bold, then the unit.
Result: **9** kV
